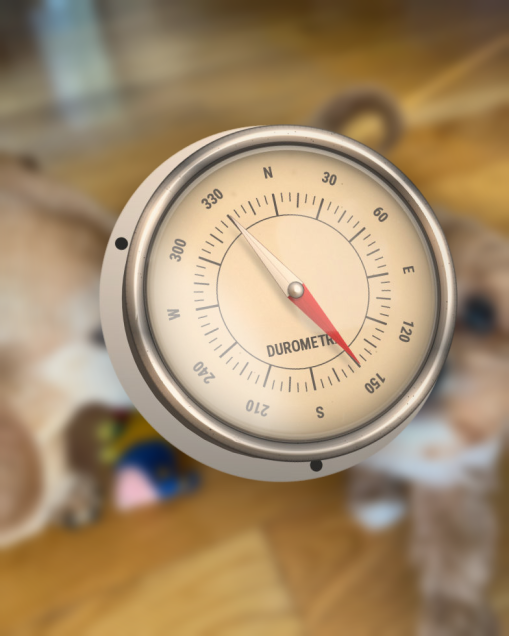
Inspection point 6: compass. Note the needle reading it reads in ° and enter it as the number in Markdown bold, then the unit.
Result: **150** °
